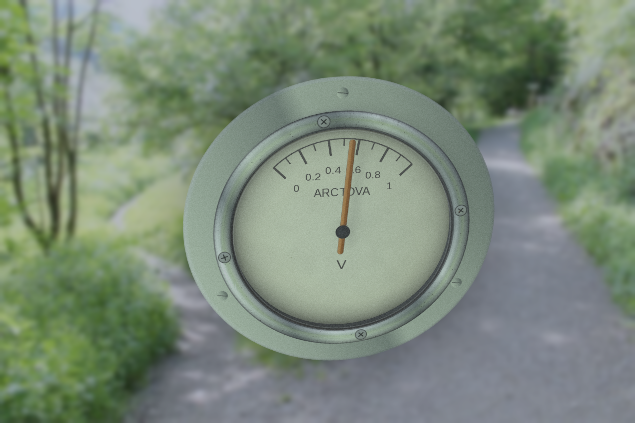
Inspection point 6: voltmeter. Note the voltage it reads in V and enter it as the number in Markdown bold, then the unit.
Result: **0.55** V
